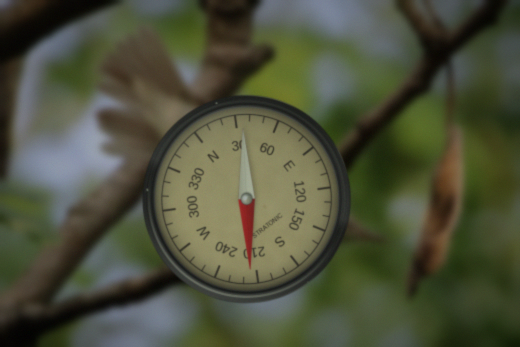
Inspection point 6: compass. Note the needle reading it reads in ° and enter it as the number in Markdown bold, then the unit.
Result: **215** °
